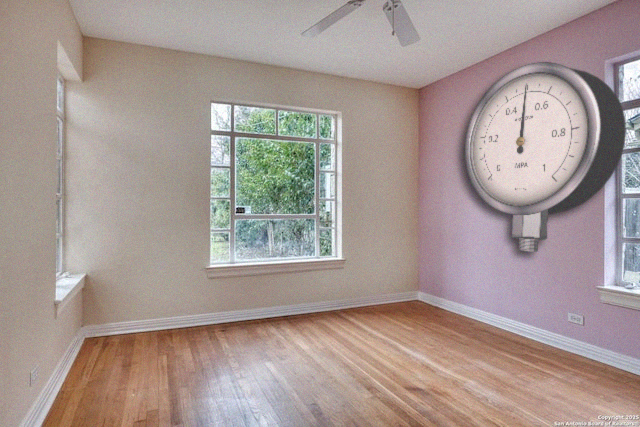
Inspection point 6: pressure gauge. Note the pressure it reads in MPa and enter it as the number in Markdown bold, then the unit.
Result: **0.5** MPa
